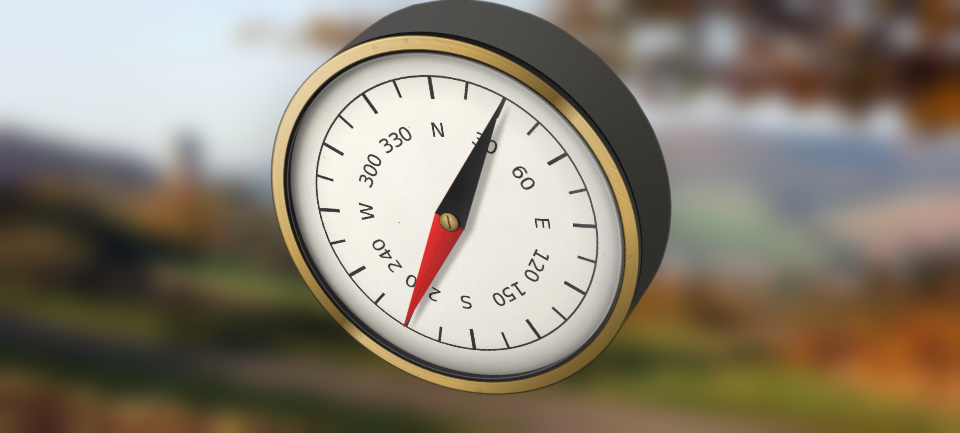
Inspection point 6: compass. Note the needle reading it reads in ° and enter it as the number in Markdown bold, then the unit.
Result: **210** °
